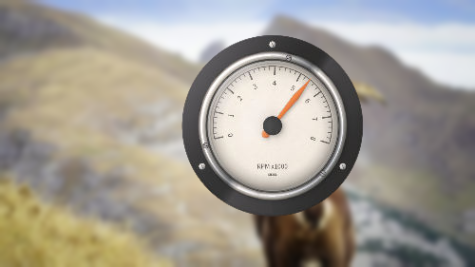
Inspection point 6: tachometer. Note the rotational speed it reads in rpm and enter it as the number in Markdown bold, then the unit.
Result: **5400** rpm
